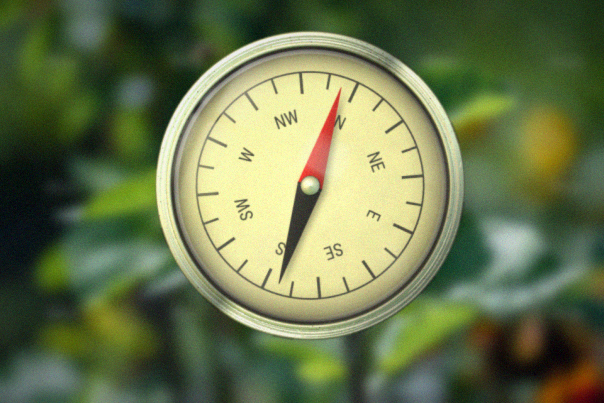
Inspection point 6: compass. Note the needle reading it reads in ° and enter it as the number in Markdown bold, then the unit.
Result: **352.5** °
